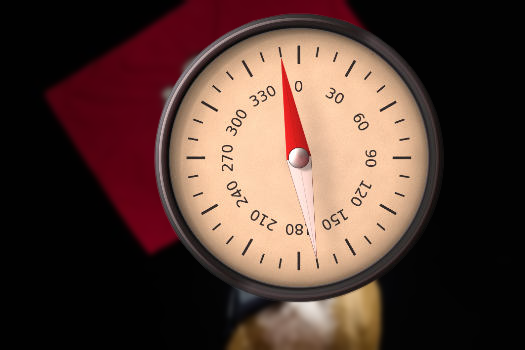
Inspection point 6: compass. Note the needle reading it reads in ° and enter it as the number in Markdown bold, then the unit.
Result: **350** °
